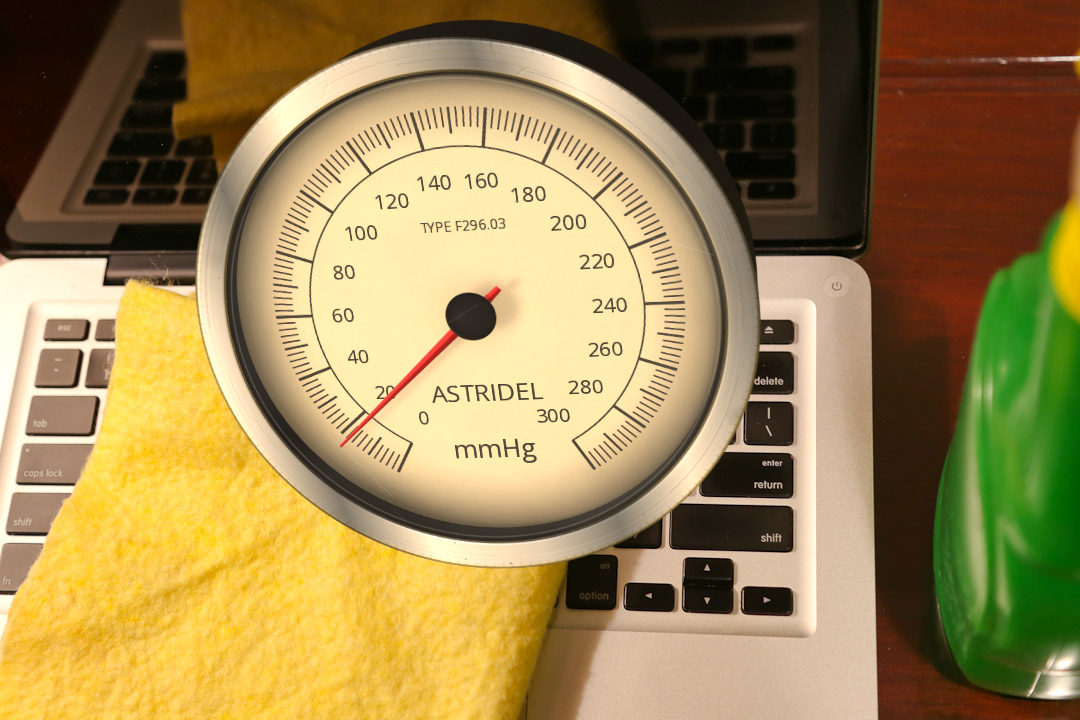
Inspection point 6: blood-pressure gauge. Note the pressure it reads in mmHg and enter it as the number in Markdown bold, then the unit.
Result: **18** mmHg
